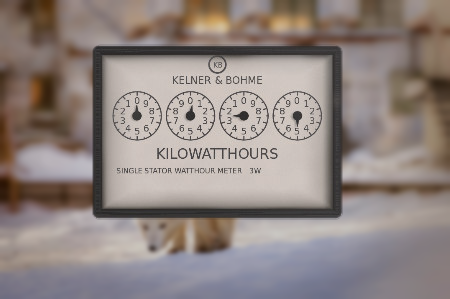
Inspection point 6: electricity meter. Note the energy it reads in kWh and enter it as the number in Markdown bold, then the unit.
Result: **25** kWh
